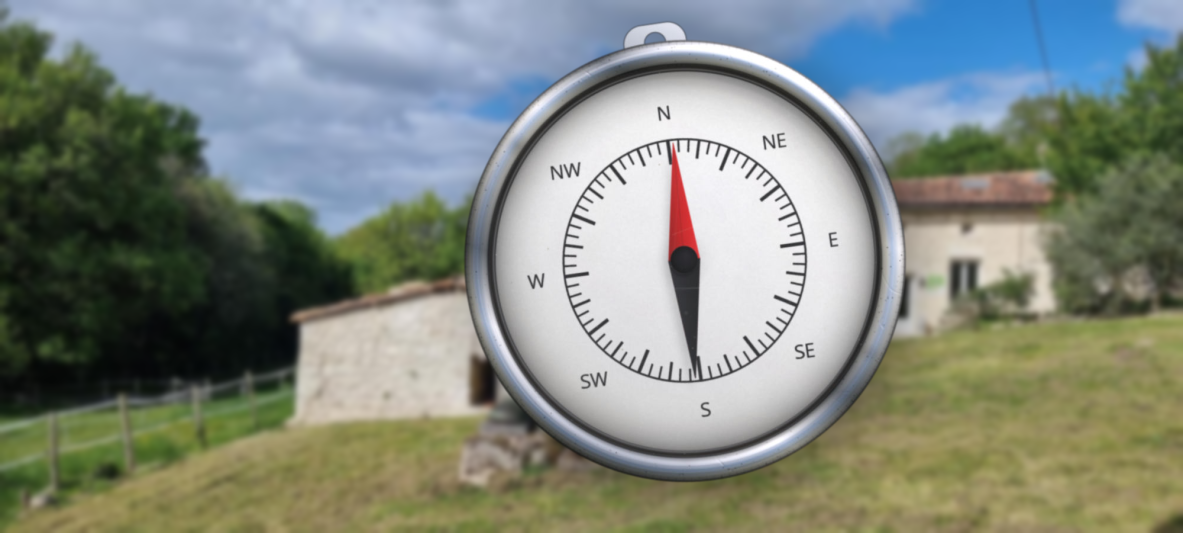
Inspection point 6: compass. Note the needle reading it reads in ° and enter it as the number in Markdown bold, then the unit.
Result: **2.5** °
